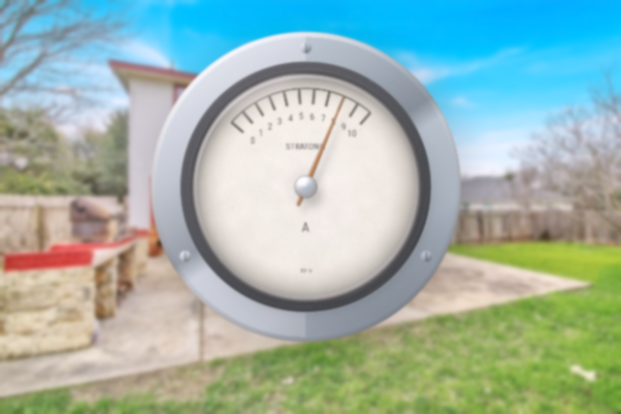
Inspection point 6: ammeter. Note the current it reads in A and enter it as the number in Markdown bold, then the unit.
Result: **8** A
